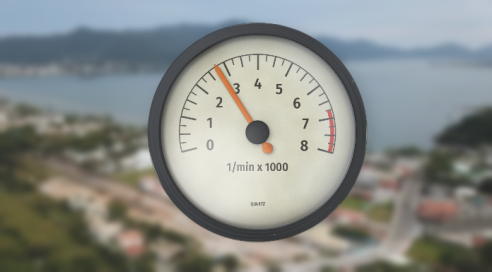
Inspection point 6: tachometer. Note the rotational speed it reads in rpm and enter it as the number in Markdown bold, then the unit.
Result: **2750** rpm
